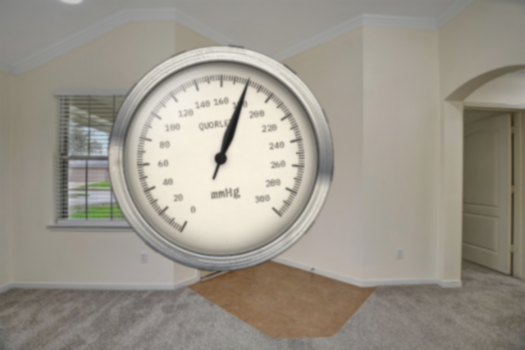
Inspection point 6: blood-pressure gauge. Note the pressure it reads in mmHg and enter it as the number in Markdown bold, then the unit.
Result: **180** mmHg
